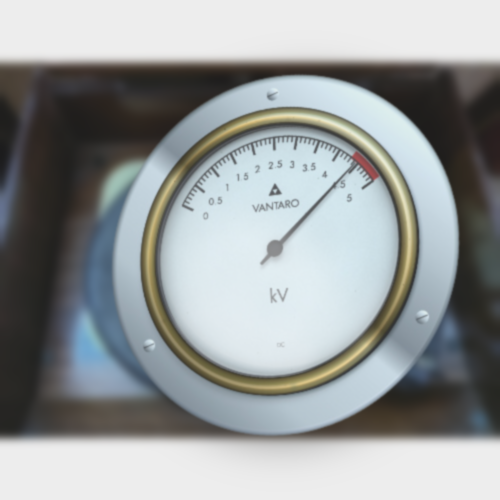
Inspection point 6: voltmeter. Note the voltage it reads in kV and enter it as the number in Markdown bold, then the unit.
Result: **4.5** kV
